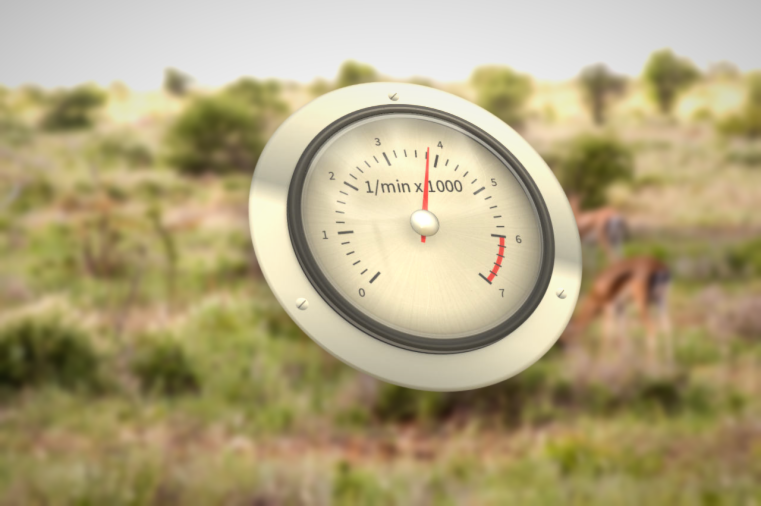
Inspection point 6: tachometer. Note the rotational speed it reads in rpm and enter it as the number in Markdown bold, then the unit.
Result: **3800** rpm
